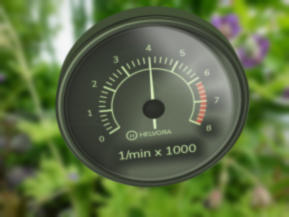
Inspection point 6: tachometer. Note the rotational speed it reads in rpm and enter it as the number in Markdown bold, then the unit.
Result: **4000** rpm
